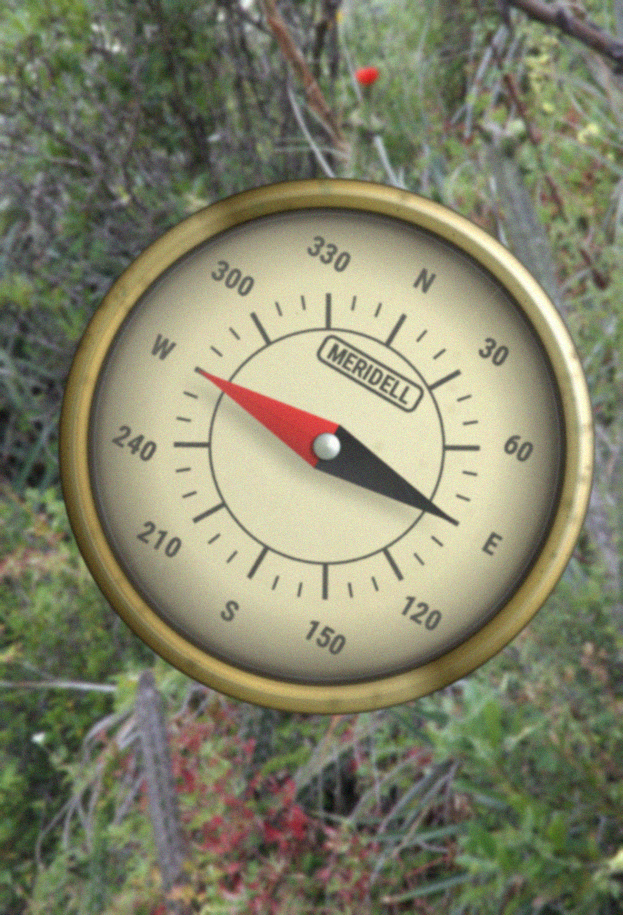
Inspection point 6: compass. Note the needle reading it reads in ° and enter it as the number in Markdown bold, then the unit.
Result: **270** °
